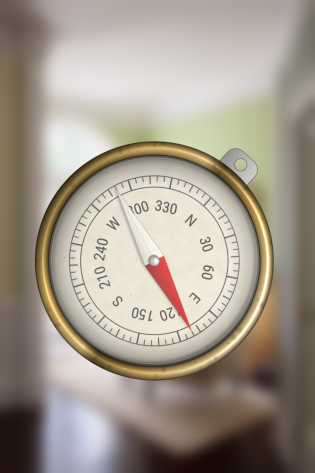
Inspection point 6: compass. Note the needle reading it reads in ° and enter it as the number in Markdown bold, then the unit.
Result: **110** °
